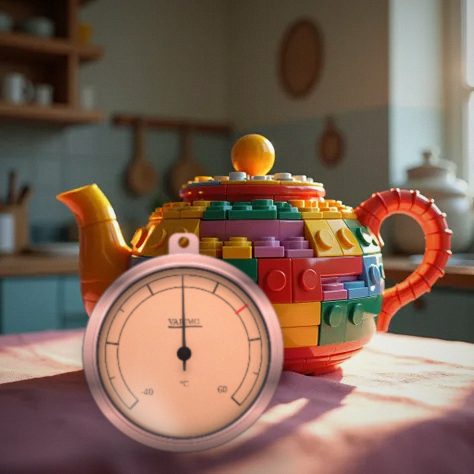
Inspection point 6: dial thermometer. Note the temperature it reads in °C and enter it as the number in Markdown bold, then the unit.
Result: **10** °C
